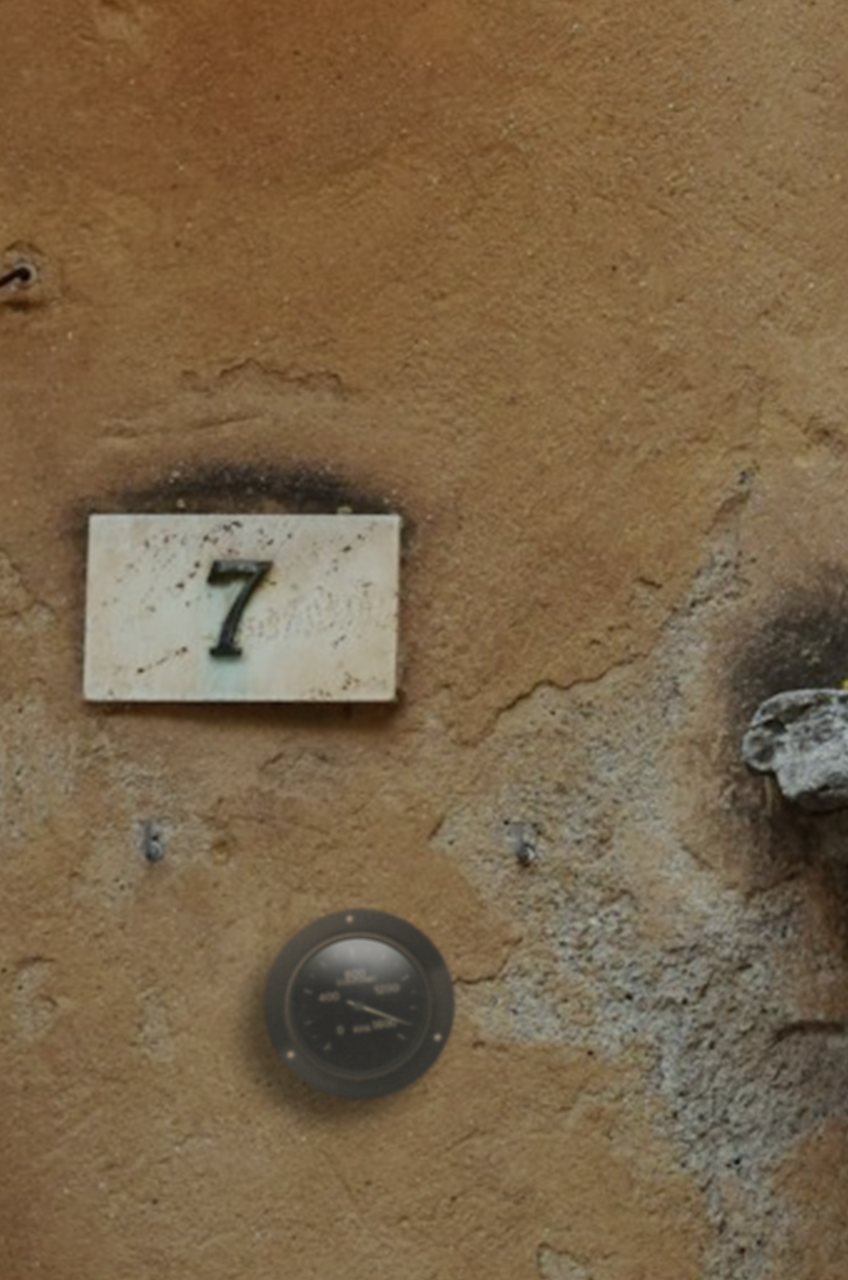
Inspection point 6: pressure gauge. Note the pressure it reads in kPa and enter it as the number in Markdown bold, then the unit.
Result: **1500** kPa
